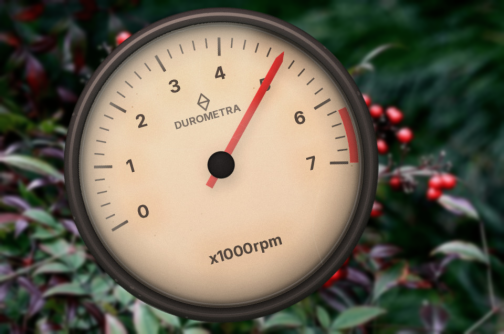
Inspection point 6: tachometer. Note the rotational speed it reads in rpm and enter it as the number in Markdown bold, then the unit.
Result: **5000** rpm
